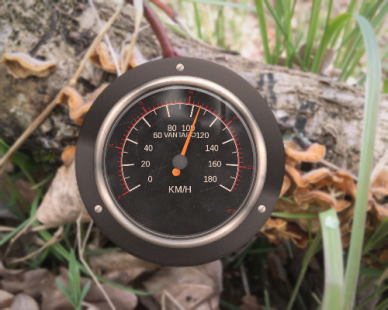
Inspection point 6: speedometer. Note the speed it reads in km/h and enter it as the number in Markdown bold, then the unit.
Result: **105** km/h
